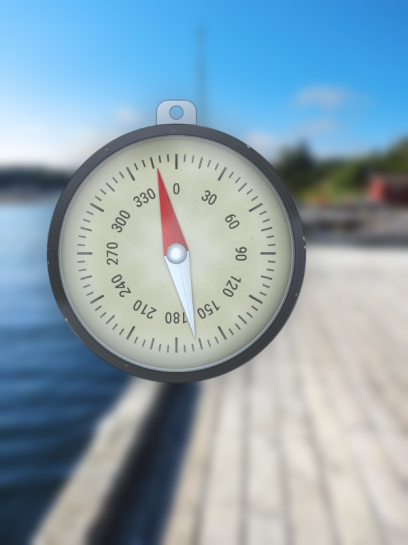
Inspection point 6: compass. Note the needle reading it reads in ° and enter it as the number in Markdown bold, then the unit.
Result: **347.5** °
